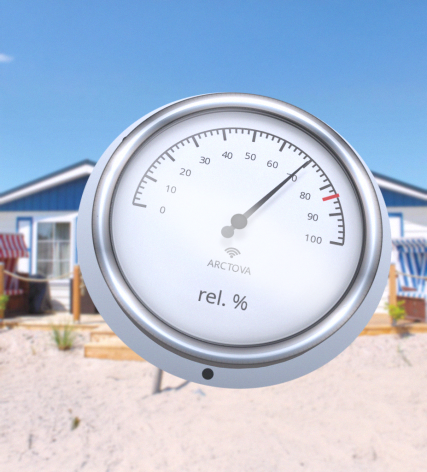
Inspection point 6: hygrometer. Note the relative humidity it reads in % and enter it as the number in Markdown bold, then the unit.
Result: **70** %
